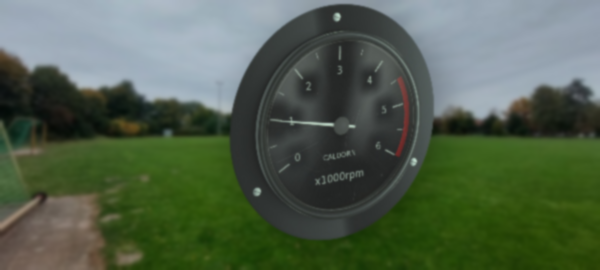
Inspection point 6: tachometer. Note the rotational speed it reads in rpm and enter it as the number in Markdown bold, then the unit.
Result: **1000** rpm
